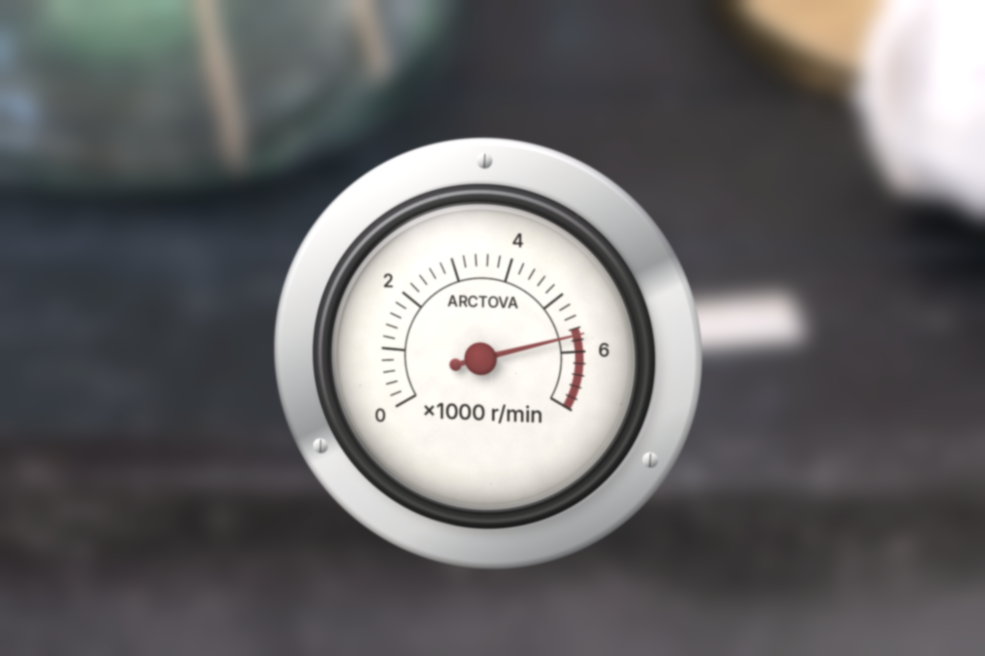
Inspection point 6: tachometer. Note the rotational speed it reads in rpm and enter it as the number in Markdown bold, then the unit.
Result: **5700** rpm
